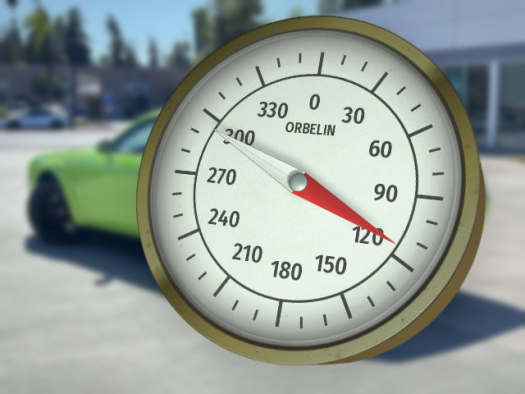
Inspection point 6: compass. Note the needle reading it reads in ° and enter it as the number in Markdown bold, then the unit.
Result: **115** °
